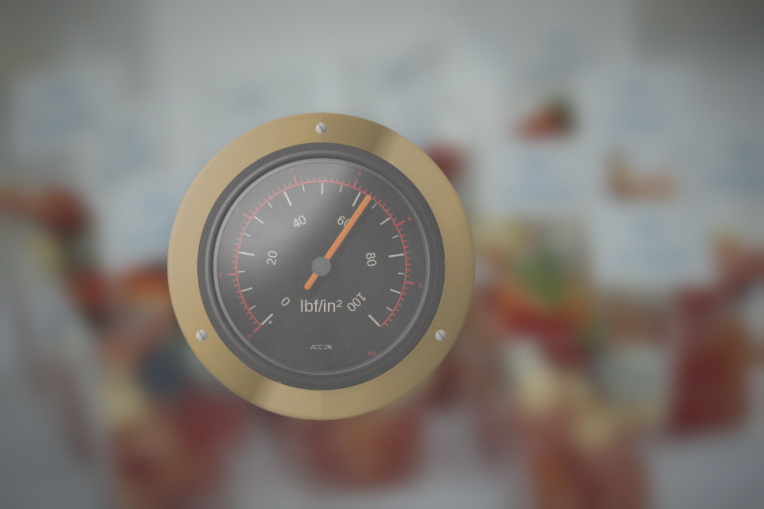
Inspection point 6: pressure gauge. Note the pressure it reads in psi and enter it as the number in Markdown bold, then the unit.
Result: **62.5** psi
